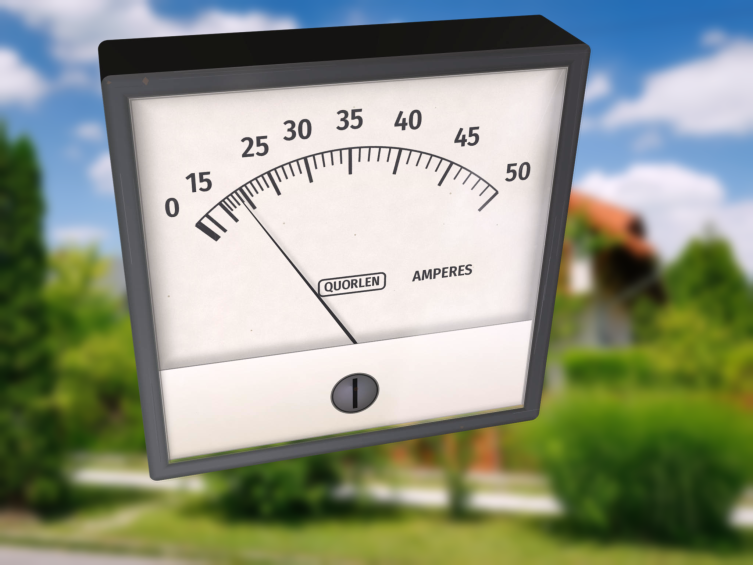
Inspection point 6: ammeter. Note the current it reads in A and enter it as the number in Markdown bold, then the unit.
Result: **19** A
